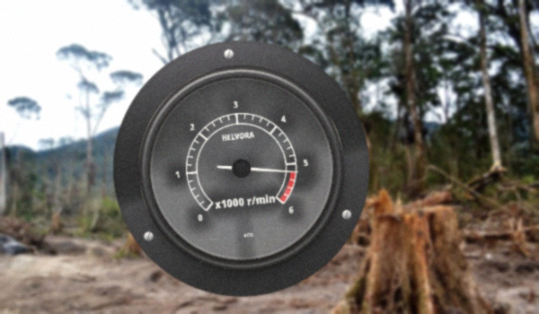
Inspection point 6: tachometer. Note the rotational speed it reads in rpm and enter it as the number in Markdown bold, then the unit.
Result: **5200** rpm
